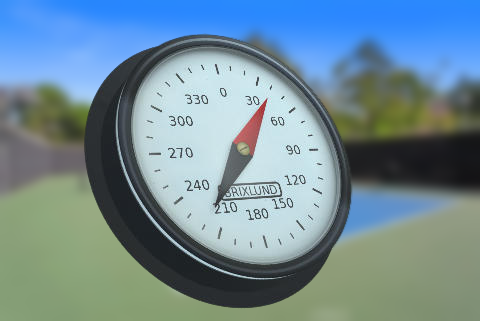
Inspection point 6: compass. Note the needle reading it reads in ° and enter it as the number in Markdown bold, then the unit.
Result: **40** °
